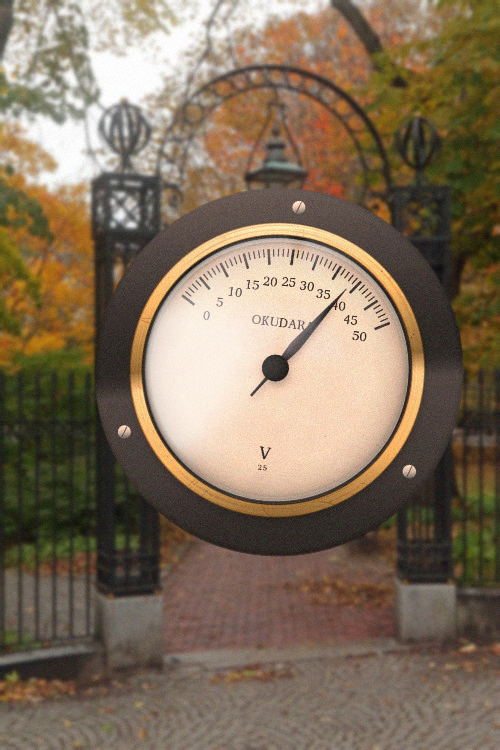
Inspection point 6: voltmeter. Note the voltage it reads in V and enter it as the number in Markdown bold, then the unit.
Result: **39** V
